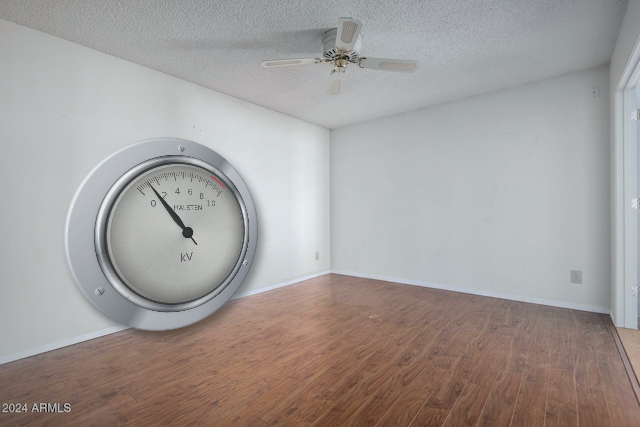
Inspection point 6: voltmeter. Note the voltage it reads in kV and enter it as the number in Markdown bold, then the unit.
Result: **1** kV
